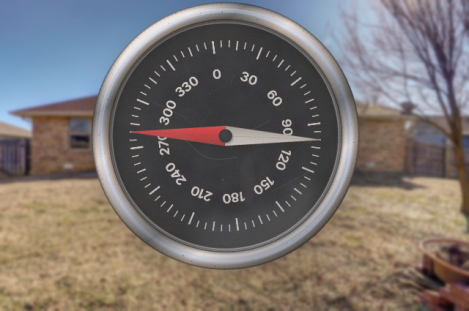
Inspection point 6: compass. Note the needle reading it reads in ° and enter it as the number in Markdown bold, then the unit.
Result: **280** °
